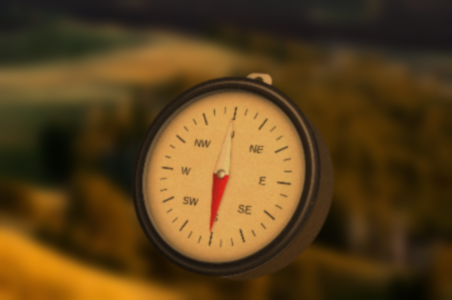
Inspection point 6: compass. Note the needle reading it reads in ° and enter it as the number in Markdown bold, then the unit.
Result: **180** °
